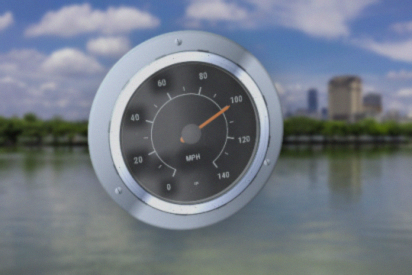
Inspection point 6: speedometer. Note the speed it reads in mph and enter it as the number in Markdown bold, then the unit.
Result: **100** mph
